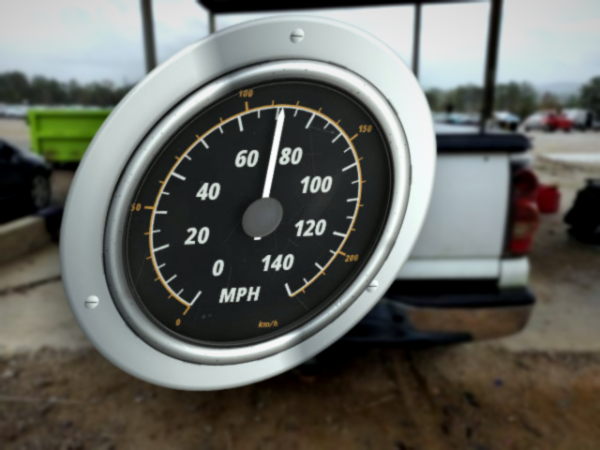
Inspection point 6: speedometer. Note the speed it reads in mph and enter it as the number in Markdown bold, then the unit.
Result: **70** mph
